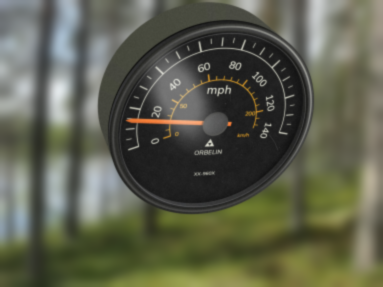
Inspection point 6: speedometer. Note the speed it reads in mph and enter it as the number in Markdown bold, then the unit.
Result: **15** mph
